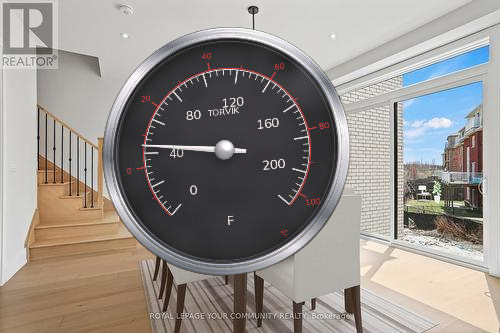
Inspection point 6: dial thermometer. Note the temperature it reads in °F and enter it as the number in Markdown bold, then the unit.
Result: **44** °F
